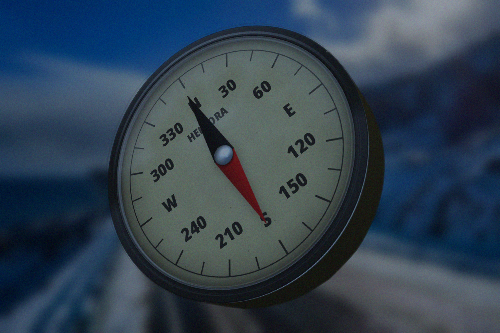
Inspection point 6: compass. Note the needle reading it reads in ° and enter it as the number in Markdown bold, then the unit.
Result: **180** °
